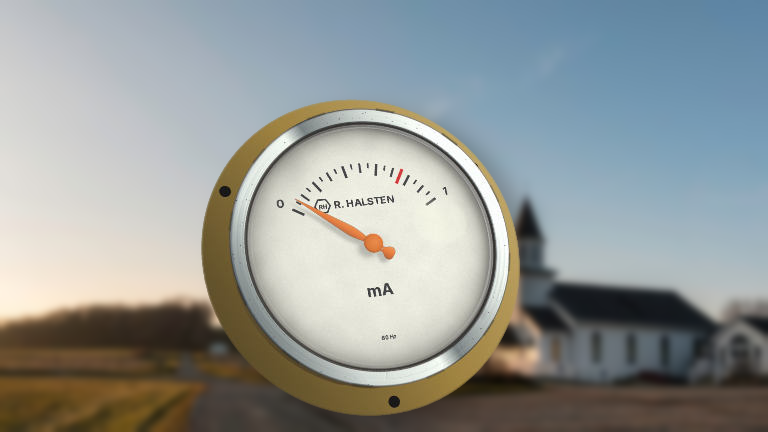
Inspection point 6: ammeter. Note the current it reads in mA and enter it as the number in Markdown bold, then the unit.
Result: **0.05** mA
